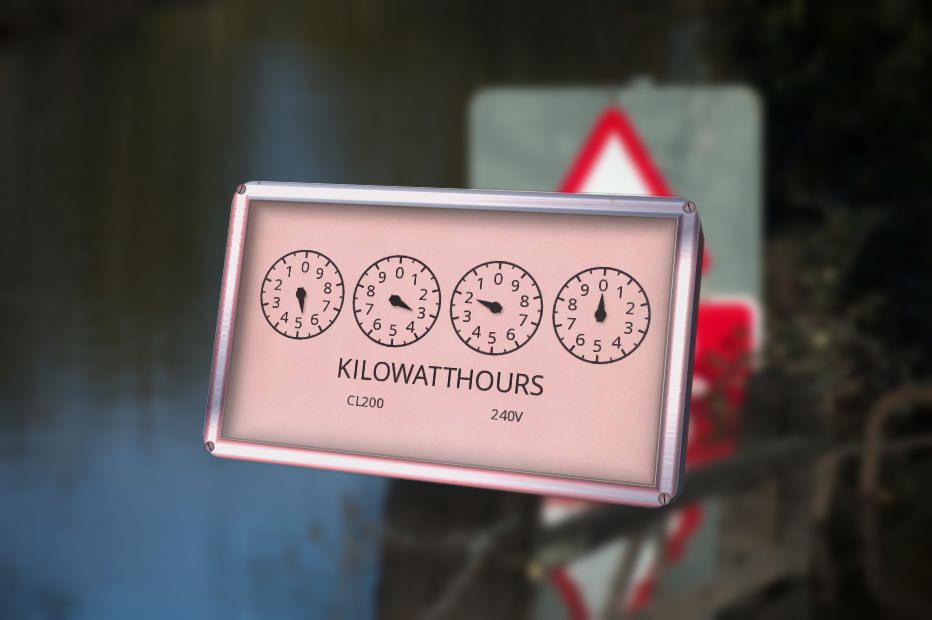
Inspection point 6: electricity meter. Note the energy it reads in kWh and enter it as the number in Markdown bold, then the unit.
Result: **5320** kWh
